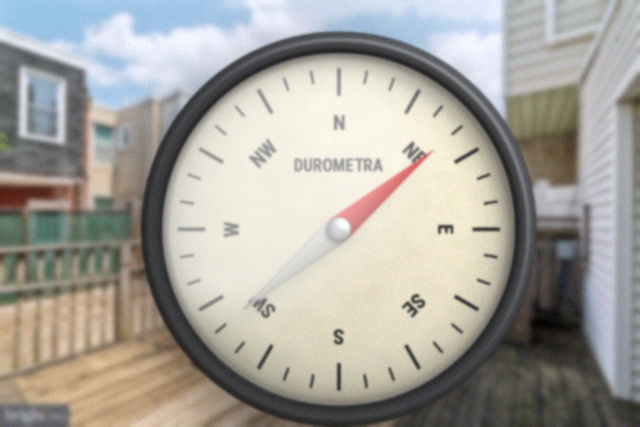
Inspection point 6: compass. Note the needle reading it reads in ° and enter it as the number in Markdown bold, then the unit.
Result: **50** °
